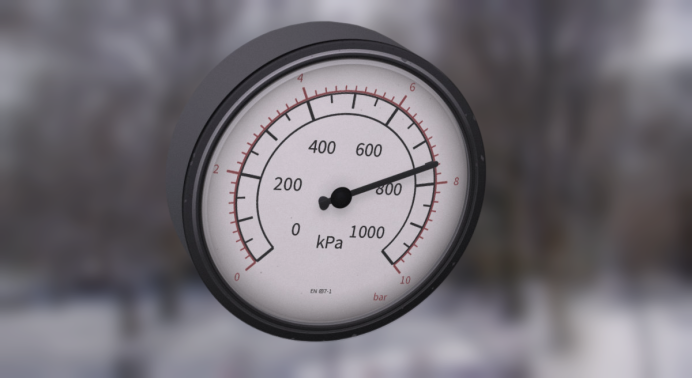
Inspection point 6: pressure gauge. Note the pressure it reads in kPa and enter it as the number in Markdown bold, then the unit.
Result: **750** kPa
